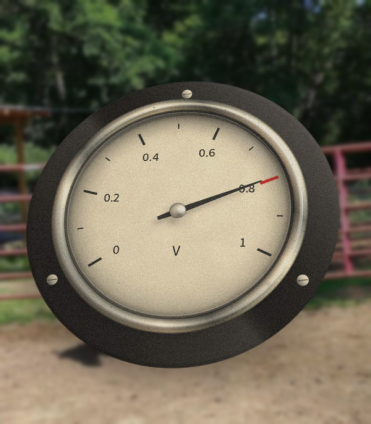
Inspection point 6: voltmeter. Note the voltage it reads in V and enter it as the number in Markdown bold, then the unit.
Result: **0.8** V
